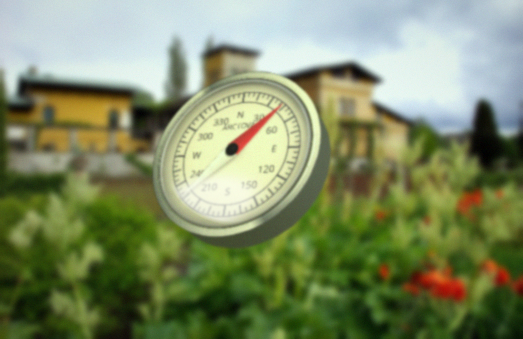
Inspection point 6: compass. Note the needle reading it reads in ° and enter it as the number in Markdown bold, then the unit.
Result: **45** °
